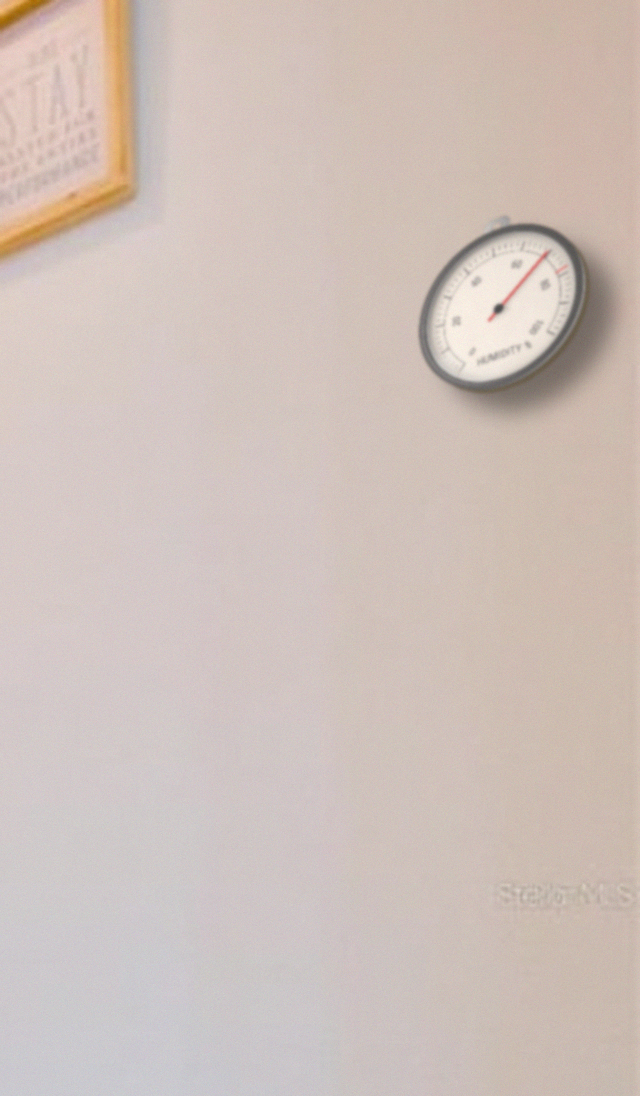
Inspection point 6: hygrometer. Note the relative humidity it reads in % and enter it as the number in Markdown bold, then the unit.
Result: **70** %
